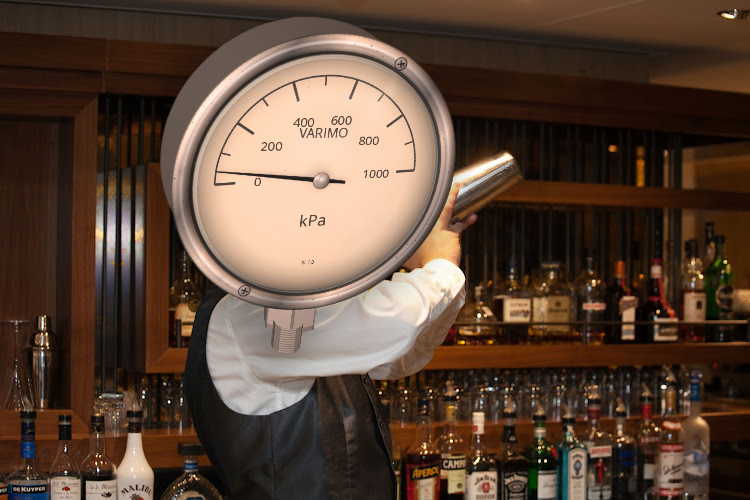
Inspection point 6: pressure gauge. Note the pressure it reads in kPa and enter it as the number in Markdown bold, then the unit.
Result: **50** kPa
